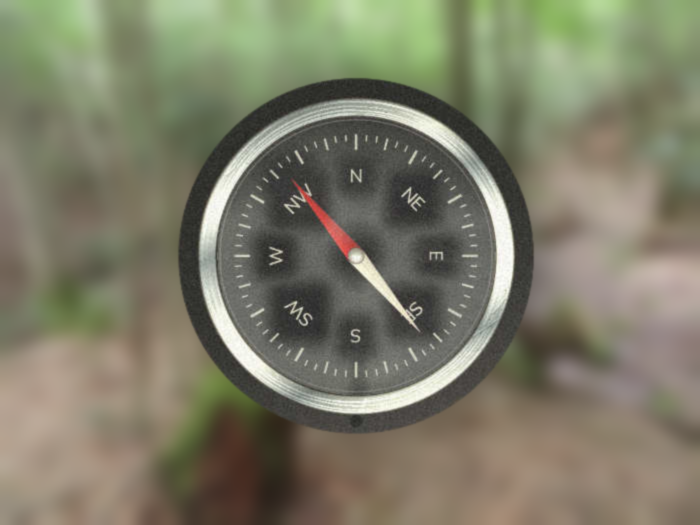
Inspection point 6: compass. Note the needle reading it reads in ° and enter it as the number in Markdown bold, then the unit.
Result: **320** °
